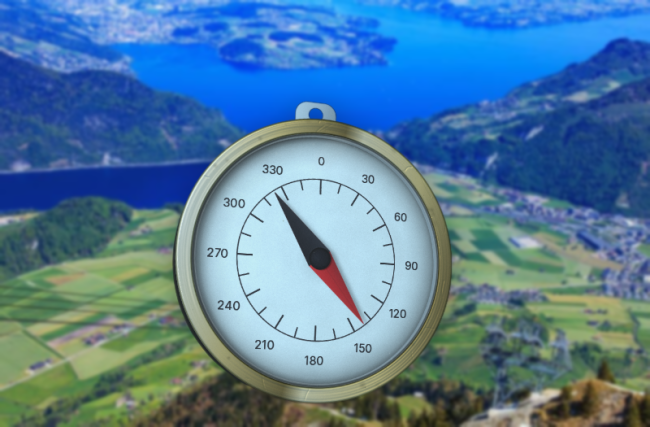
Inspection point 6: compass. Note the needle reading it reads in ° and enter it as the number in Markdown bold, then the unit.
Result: **142.5** °
